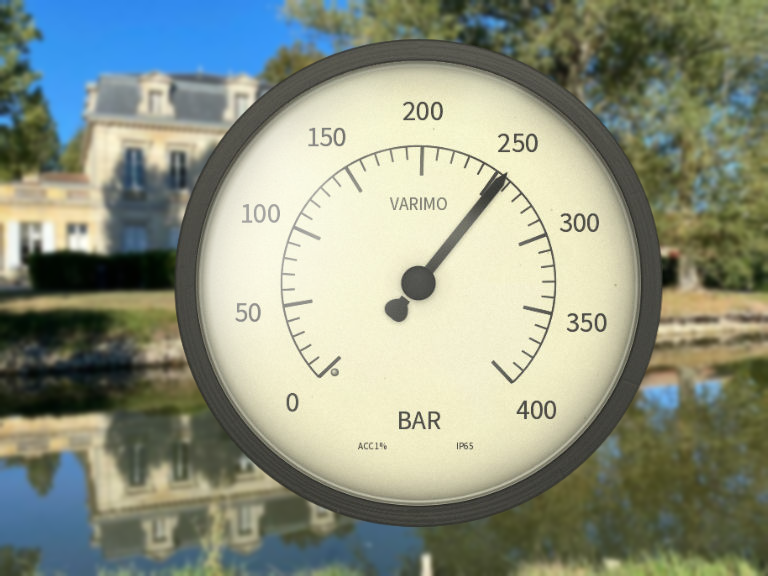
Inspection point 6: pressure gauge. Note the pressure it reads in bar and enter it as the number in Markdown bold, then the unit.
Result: **255** bar
